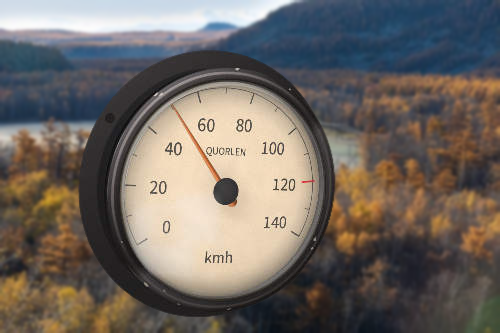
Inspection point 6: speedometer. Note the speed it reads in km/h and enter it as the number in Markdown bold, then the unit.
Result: **50** km/h
